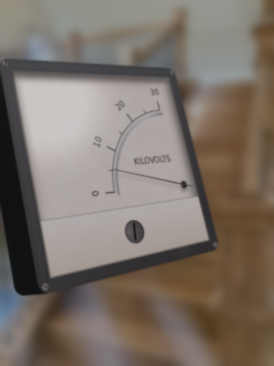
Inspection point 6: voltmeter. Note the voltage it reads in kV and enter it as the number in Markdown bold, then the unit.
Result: **5** kV
